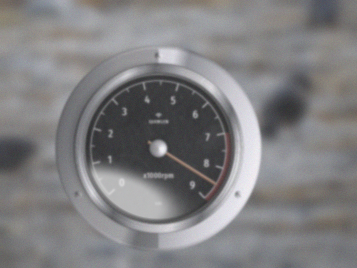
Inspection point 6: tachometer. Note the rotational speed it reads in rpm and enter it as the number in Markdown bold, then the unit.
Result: **8500** rpm
